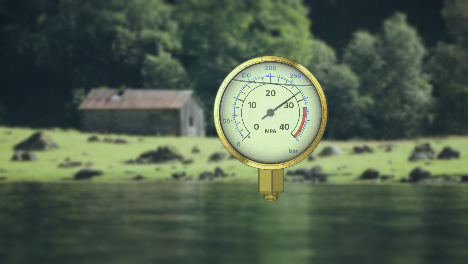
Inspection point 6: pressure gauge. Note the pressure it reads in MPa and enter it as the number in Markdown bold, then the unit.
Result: **28** MPa
